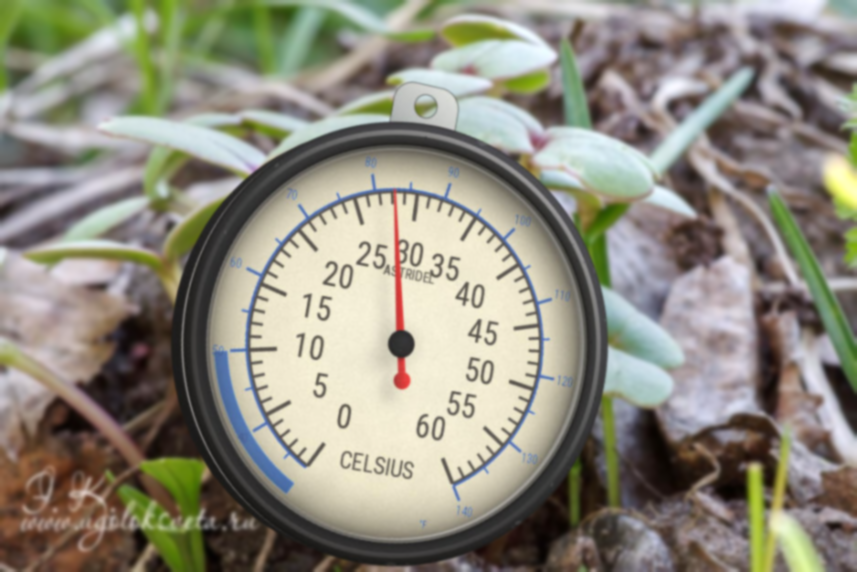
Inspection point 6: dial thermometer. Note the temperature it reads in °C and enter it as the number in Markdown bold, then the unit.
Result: **28** °C
